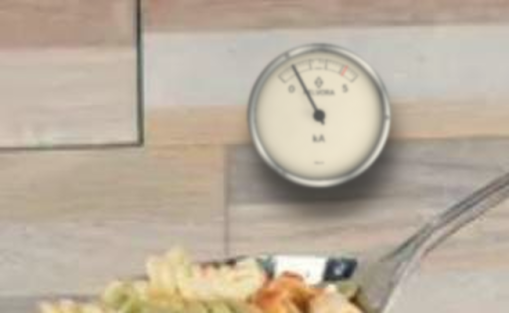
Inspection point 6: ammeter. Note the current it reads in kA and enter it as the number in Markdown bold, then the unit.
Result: **1** kA
